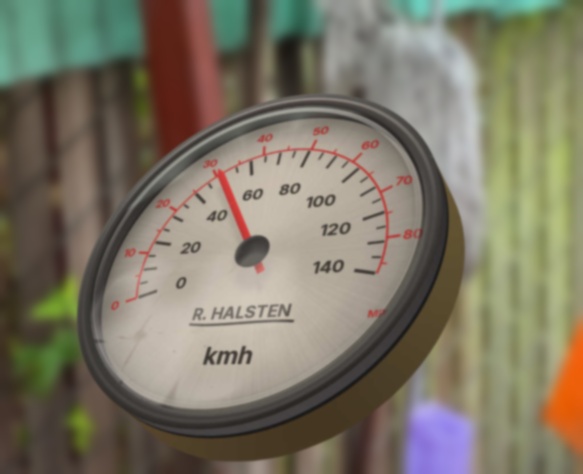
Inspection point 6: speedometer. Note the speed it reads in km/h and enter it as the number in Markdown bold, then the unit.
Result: **50** km/h
